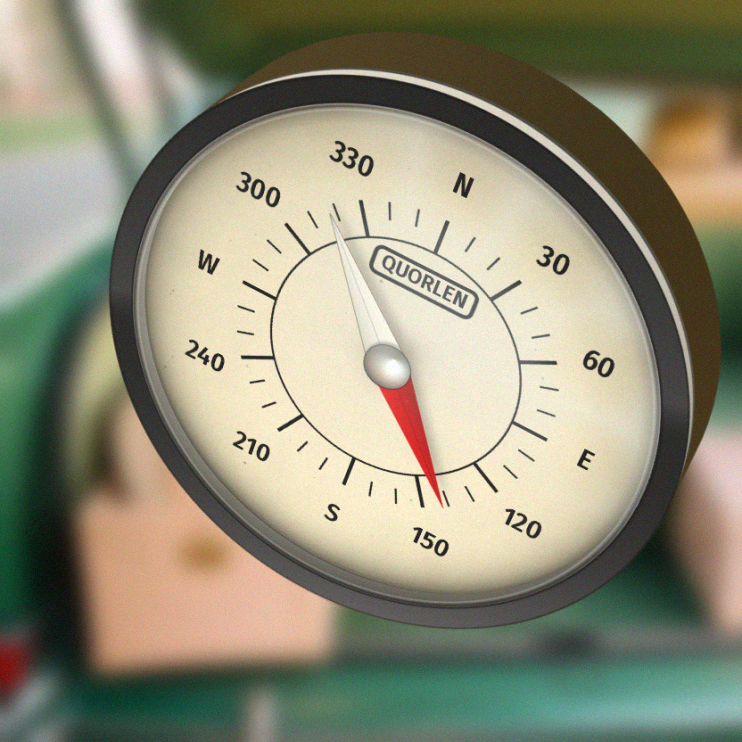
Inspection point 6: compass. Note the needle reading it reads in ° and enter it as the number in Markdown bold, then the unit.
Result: **140** °
